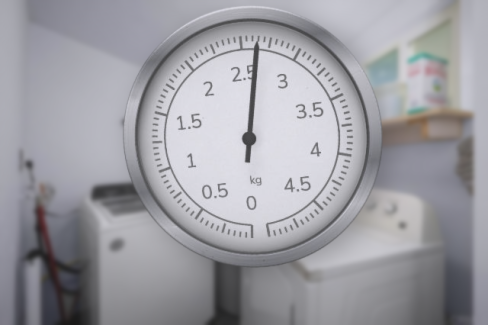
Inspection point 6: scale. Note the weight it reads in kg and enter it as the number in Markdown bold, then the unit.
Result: **2.65** kg
